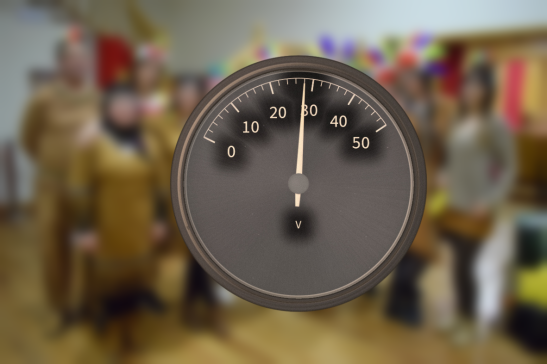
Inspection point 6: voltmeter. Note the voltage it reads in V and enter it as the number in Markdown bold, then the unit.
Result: **28** V
